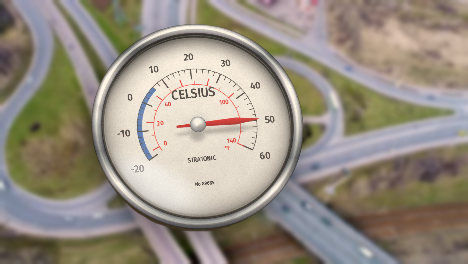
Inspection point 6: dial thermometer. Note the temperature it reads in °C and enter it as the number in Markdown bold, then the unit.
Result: **50** °C
